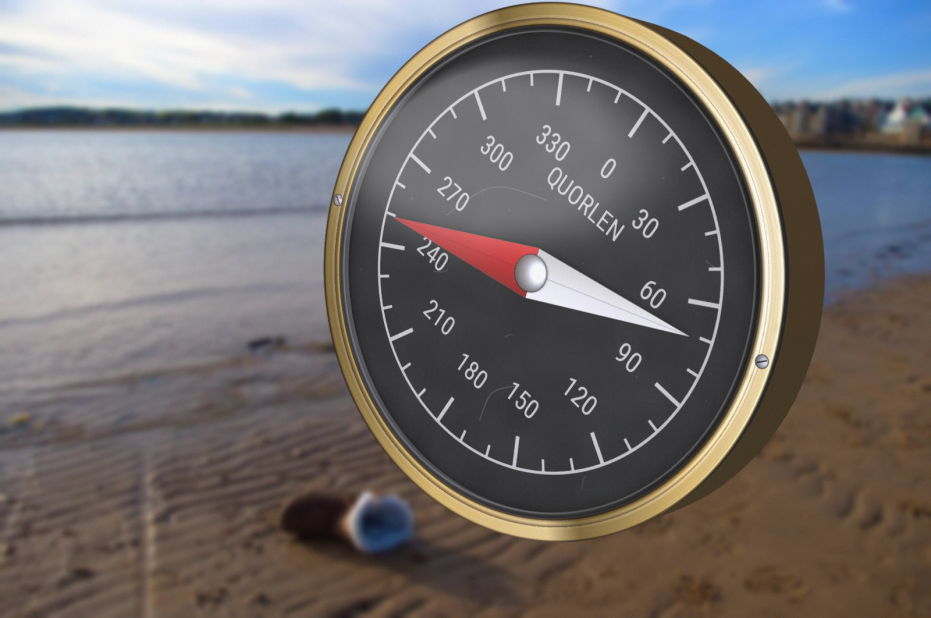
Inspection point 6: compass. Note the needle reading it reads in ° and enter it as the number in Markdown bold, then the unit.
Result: **250** °
